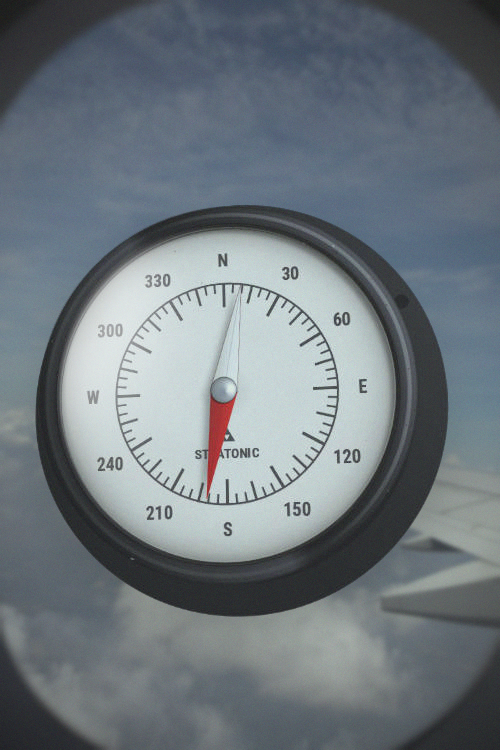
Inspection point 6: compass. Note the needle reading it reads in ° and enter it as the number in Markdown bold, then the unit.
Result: **190** °
